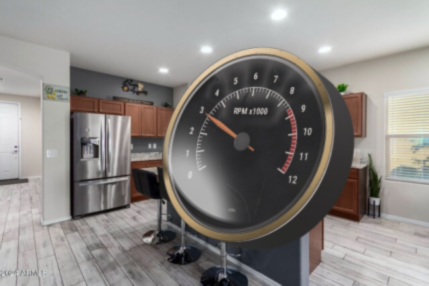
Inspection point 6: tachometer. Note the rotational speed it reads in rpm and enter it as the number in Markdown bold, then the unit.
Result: **3000** rpm
